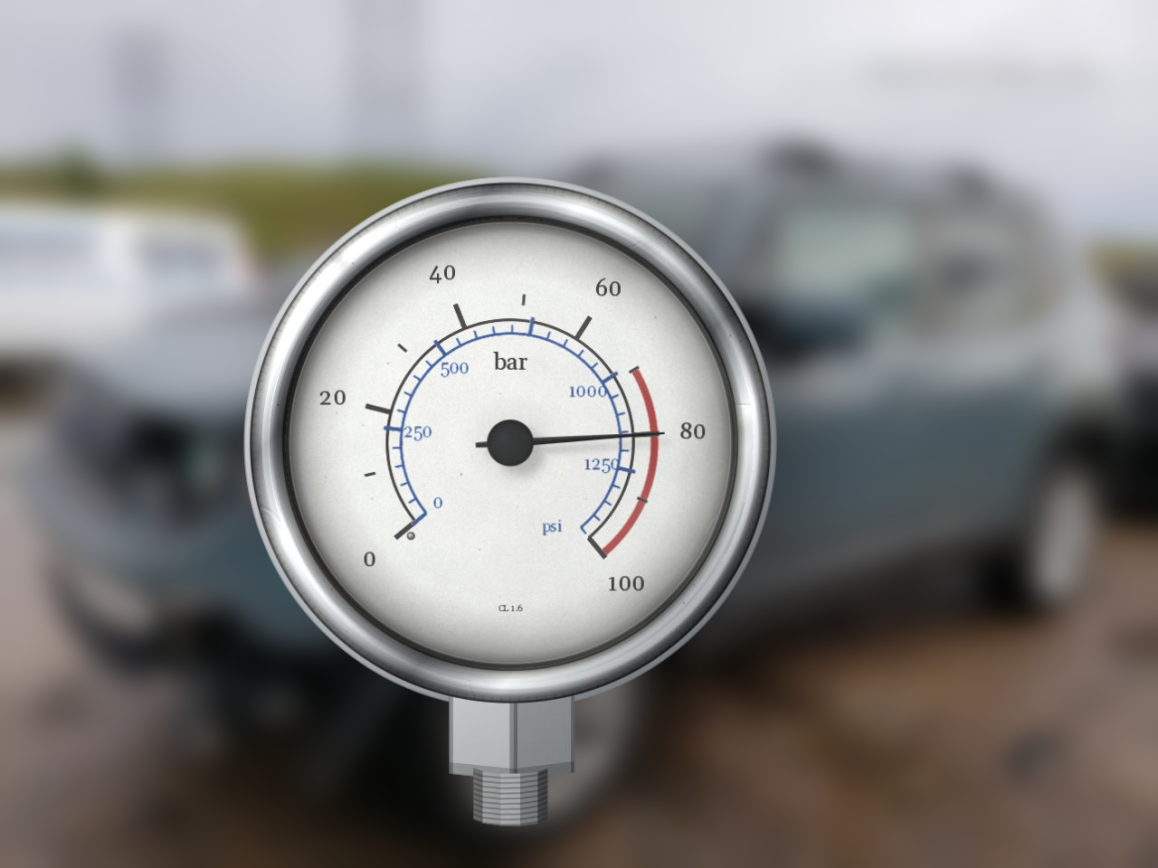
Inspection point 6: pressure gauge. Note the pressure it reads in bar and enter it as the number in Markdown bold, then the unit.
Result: **80** bar
